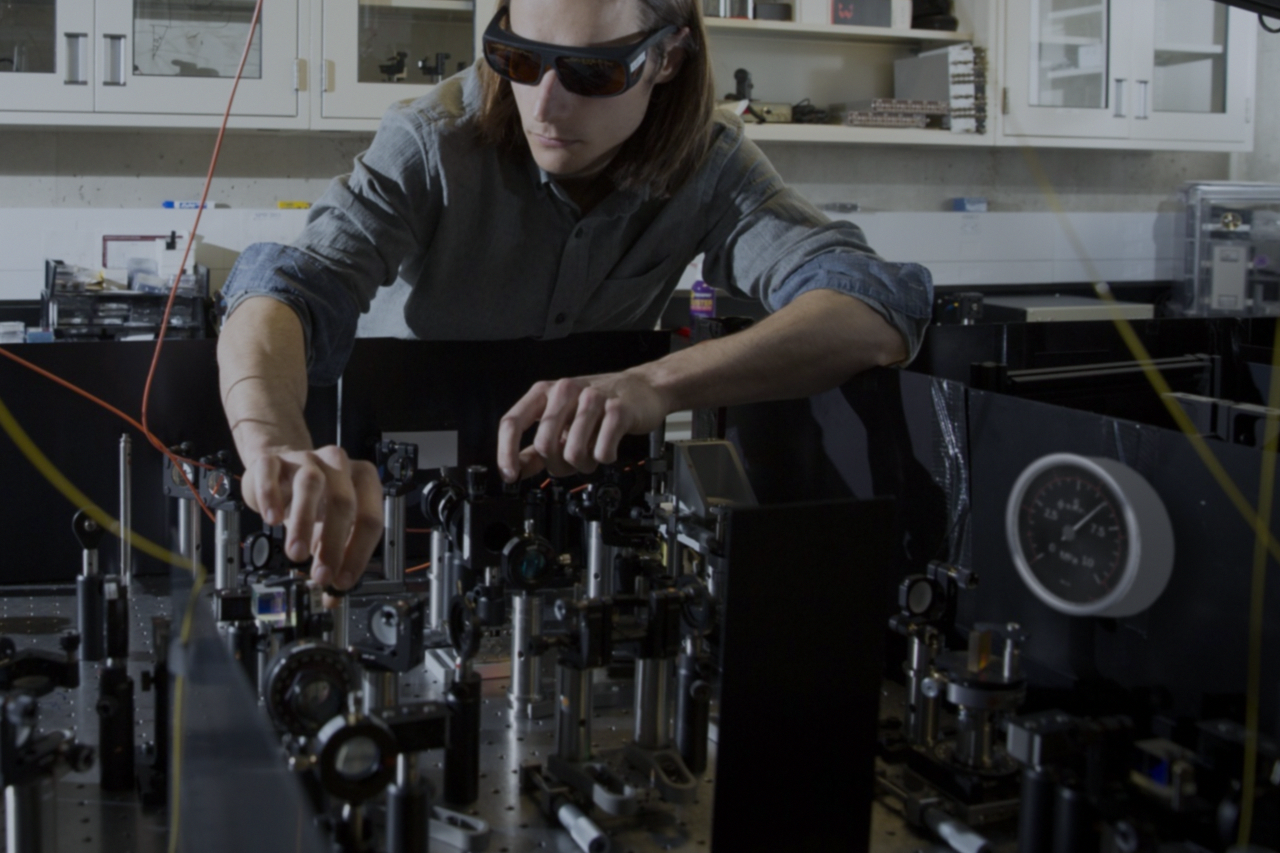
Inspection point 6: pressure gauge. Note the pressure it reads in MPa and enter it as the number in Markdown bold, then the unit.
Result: **6.5** MPa
